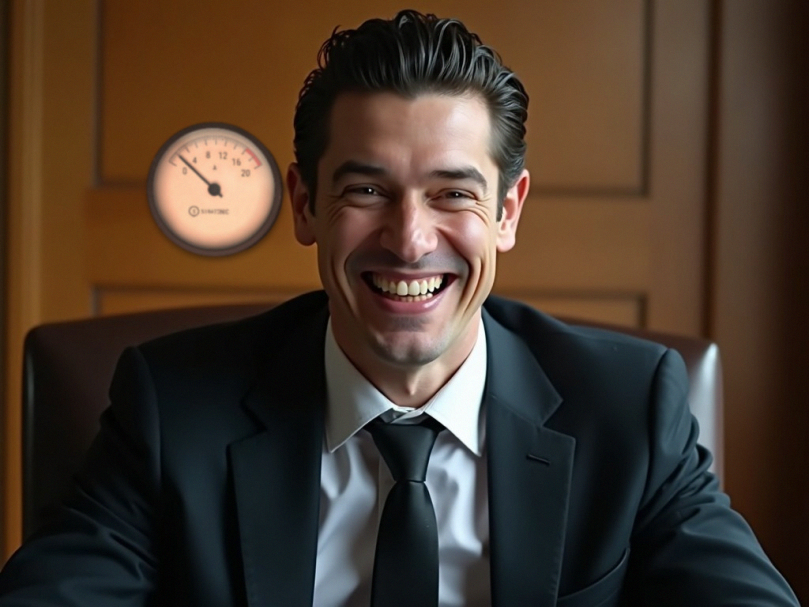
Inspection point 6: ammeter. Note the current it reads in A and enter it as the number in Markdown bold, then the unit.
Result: **2** A
